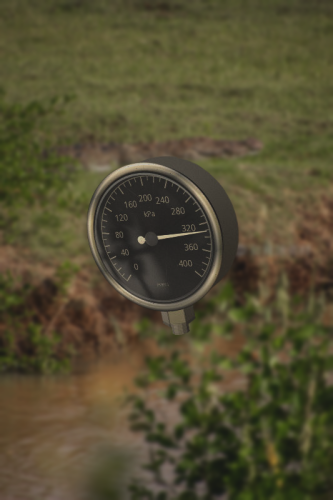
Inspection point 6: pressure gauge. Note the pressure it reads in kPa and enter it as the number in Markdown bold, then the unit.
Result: **330** kPa
